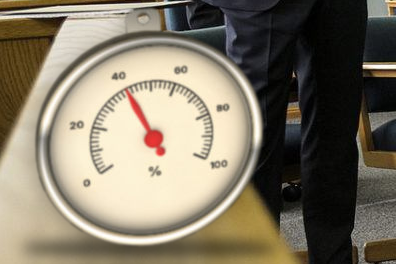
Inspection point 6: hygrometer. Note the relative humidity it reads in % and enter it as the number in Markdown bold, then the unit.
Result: **40** %
